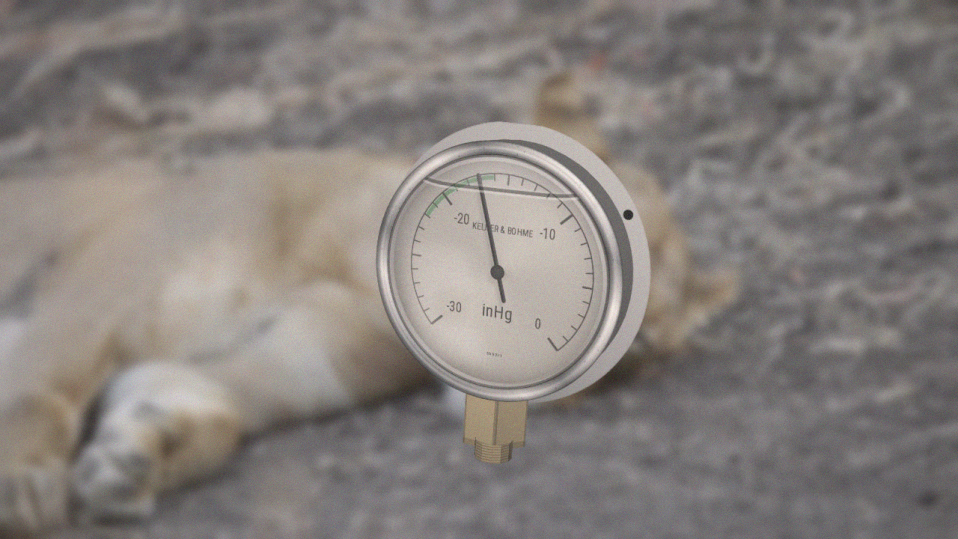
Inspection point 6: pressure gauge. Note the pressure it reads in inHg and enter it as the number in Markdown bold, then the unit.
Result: **-17** inHg
